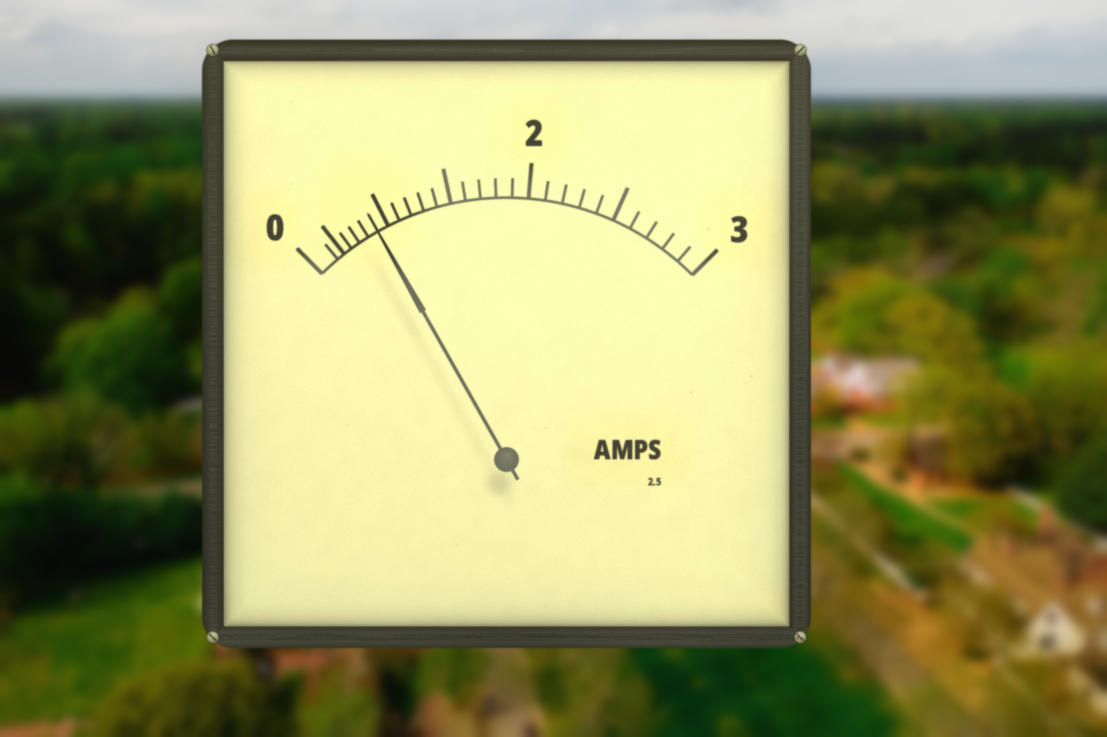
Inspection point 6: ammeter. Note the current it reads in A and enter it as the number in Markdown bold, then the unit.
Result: **0.9** A
